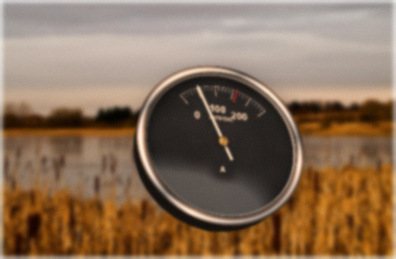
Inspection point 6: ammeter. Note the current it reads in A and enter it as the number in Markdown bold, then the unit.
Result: **50** A
